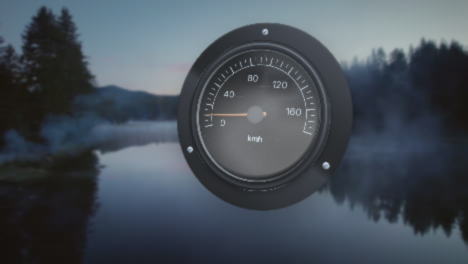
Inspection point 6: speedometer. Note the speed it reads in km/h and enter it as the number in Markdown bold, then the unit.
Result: **10** km/h
